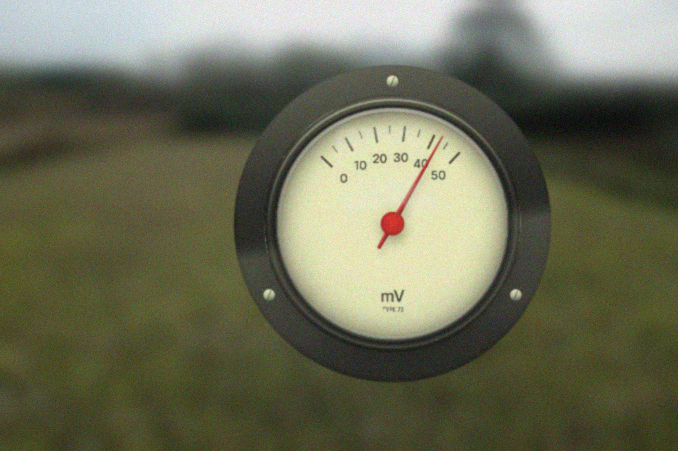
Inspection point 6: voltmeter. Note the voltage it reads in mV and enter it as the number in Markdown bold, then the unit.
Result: **42.5** mV
